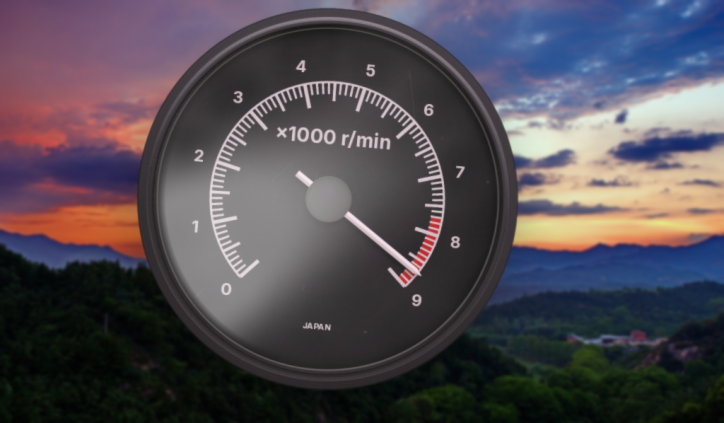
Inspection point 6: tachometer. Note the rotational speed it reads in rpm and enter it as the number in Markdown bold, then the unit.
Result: **8700** rpm
